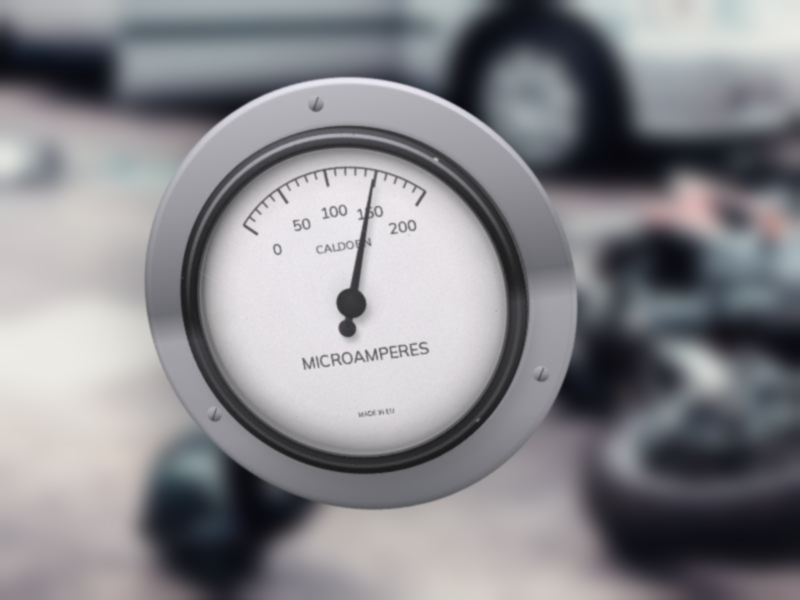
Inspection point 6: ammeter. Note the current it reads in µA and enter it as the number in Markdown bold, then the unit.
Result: **150** µA
